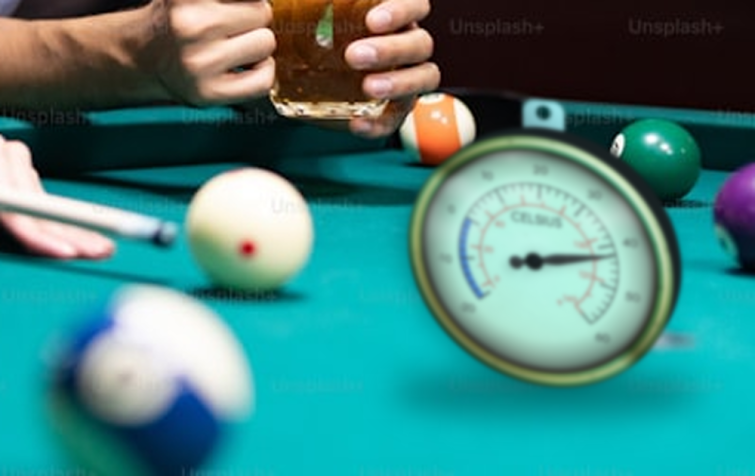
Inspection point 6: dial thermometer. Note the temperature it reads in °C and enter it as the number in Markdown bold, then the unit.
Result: **42** °C
